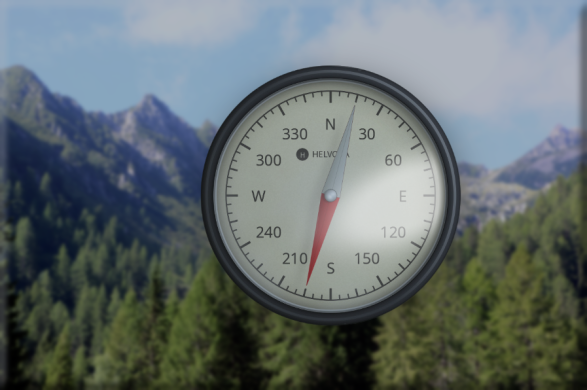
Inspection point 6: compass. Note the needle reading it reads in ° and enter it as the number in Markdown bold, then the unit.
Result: **195** °
